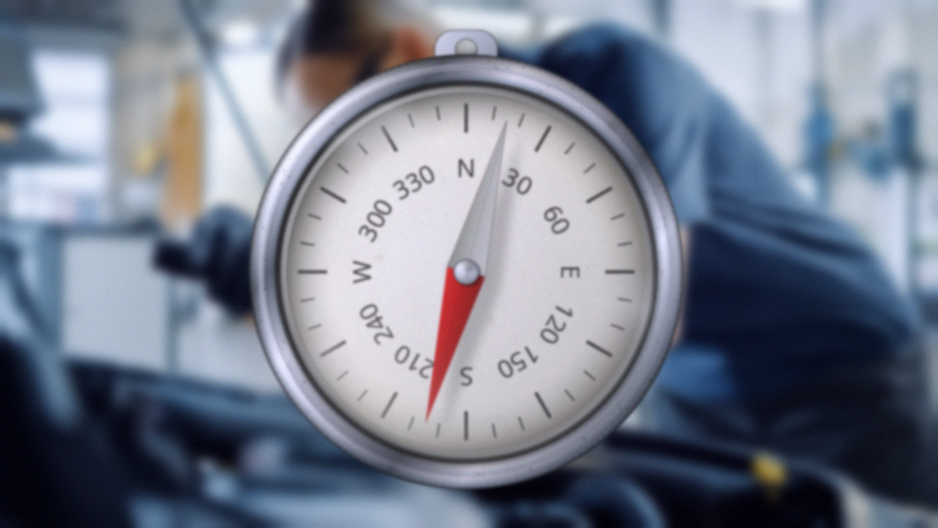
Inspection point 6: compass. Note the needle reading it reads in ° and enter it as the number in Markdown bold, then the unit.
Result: **195** °
